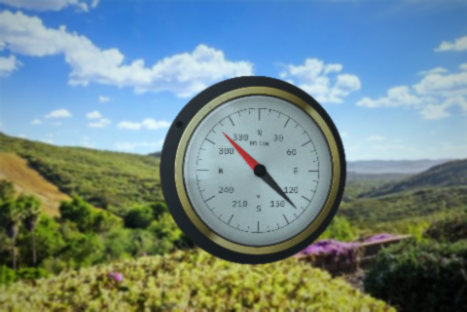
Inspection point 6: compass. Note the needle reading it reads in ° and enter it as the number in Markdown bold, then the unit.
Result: **315** °
